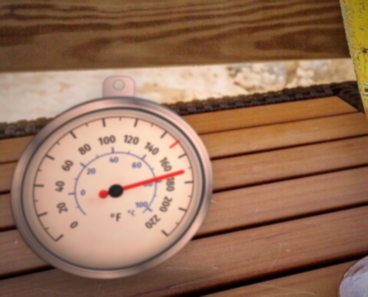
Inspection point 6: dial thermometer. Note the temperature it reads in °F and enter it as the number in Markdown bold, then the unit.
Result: **170** °F
